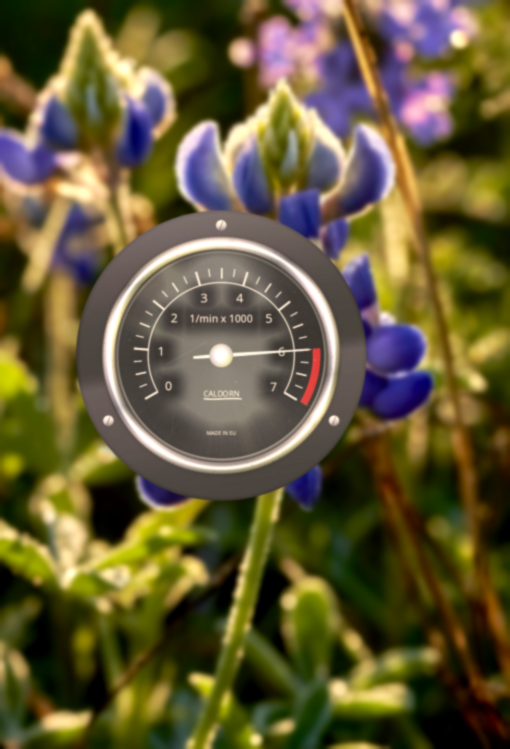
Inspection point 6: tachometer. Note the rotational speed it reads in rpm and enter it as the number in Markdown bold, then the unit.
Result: **6000** rpm
